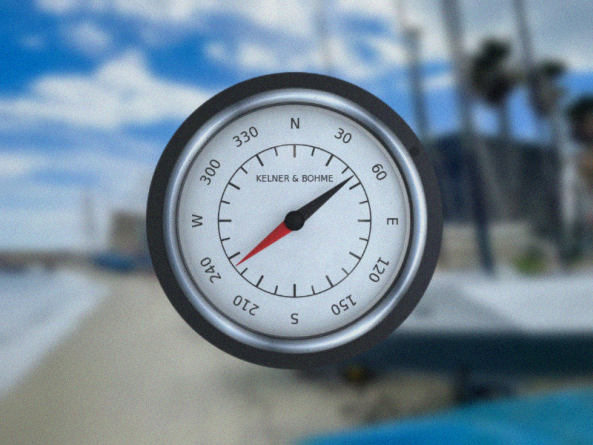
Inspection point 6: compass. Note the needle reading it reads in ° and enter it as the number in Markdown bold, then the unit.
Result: **232.5** °
